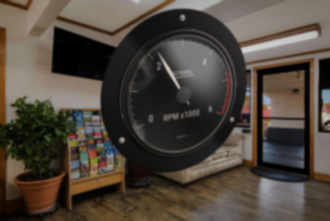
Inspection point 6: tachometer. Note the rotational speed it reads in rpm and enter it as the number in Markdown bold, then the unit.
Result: **2200** rpm
